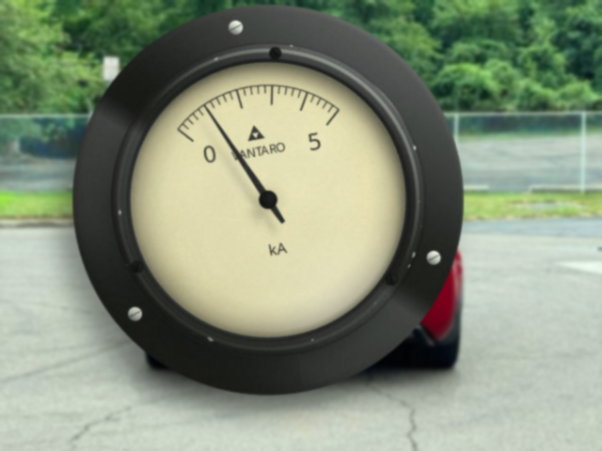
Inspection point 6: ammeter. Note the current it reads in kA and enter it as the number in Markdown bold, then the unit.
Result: **1** kA
